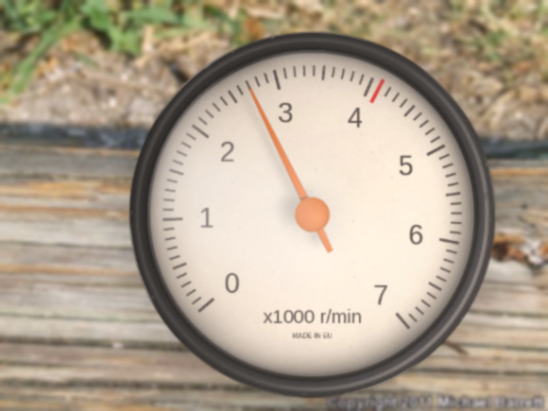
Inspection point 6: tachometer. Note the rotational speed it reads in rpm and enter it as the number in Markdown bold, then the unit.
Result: **2700** rpm
